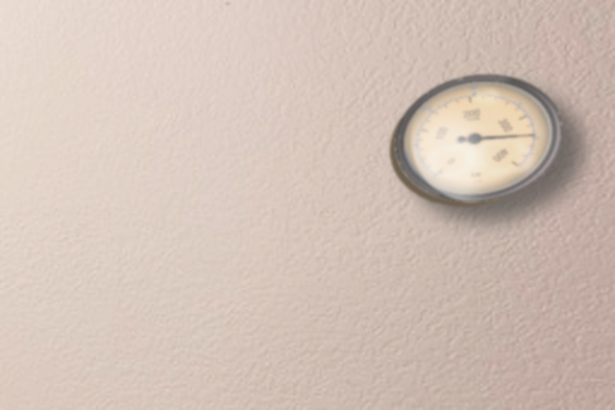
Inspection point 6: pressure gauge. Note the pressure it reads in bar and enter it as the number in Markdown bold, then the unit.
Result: **340** bar
